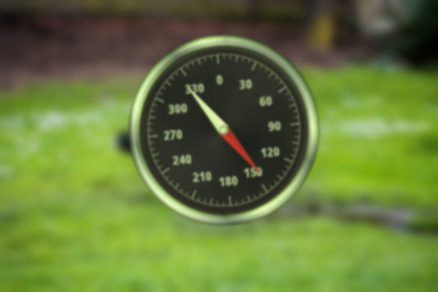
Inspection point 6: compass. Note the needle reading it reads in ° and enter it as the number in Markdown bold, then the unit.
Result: **145** °
